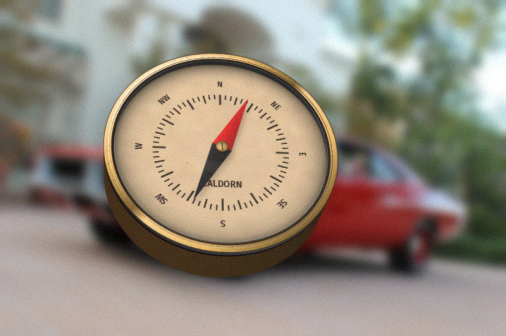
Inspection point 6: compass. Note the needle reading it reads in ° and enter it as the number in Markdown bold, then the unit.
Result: **25** °
